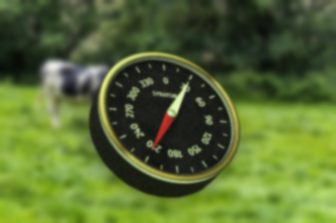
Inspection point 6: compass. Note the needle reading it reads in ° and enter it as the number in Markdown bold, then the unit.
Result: **210** °
